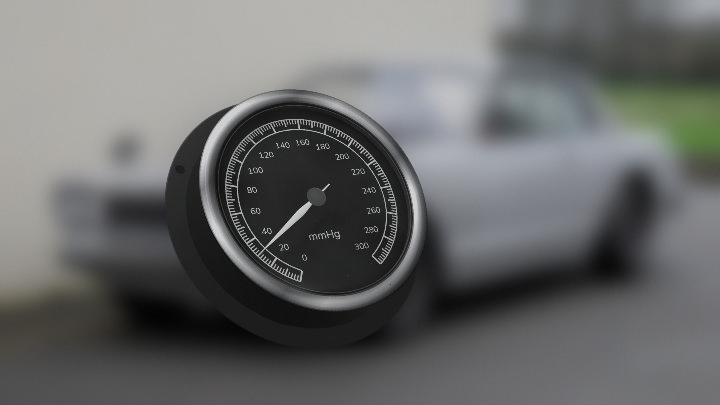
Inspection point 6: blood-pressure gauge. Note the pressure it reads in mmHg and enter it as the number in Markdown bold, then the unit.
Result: **30** mmHg
